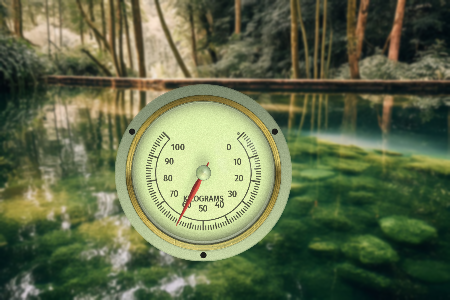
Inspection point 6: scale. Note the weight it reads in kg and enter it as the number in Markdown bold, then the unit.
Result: **60** kg
